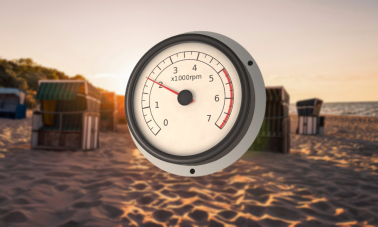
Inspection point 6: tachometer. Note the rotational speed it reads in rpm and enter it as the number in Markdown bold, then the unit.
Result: **2000** rpm
